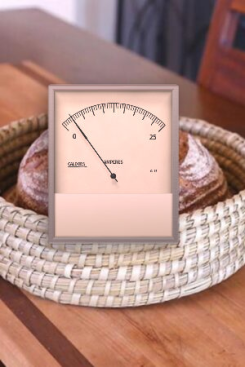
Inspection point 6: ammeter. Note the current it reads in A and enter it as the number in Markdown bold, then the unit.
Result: **2.5** A
